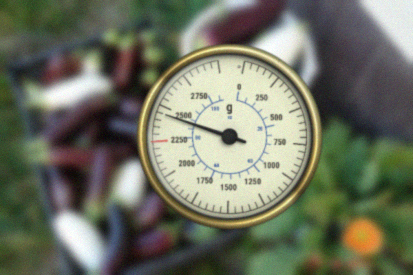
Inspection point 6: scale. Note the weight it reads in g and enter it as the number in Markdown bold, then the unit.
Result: **2450** g
